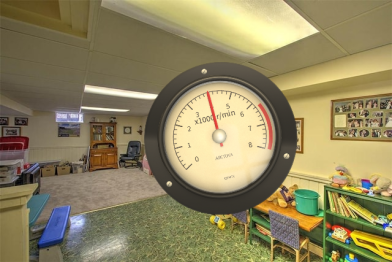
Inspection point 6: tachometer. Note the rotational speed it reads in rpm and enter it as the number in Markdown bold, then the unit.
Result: **4000** rpm
